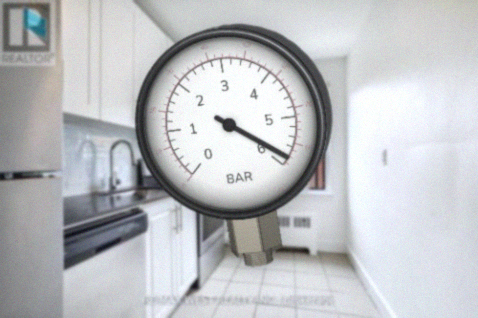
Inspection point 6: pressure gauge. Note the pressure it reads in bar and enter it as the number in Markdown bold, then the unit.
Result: **5.8** bar
